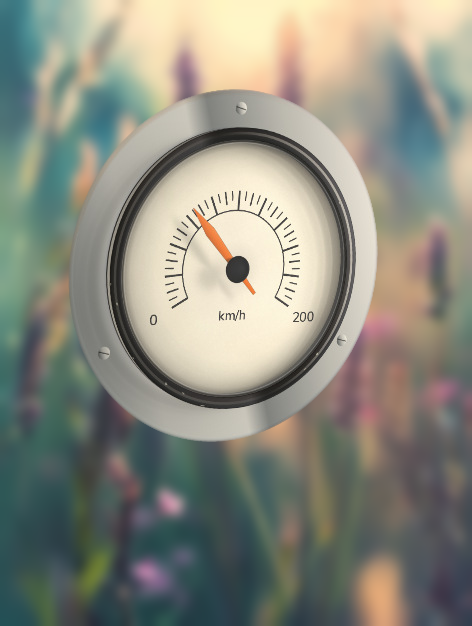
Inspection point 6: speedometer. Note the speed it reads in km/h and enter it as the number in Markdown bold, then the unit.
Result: **65** km/h
